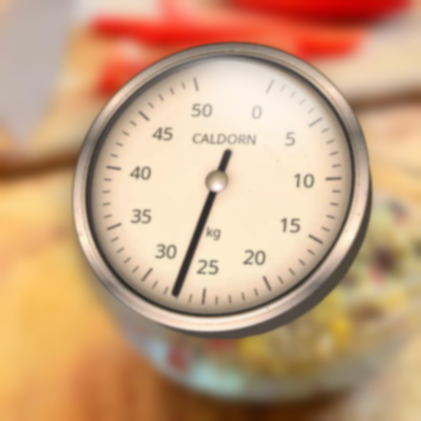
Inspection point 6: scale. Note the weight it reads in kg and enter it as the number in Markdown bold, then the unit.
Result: **27** kg
